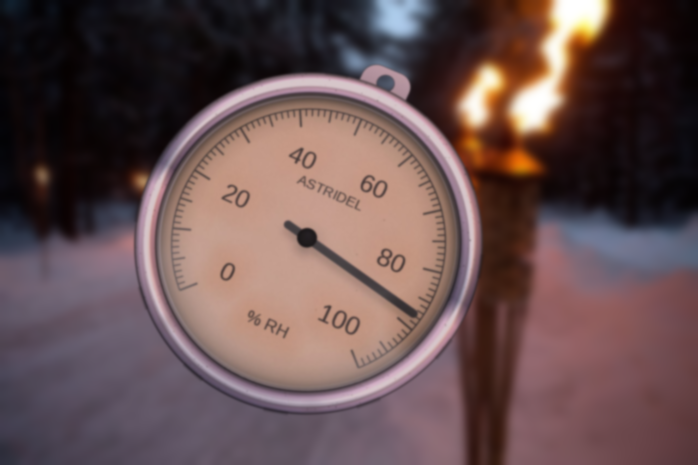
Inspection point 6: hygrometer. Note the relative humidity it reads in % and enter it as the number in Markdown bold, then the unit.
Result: **88** %
